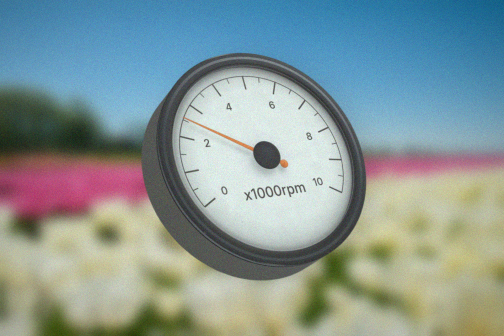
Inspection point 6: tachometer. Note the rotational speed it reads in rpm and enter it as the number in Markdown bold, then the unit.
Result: **2500** rpm
